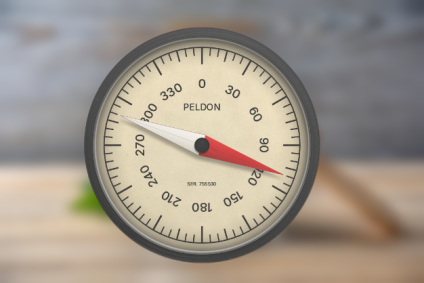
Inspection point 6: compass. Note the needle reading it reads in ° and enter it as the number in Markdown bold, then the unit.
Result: **110** °
